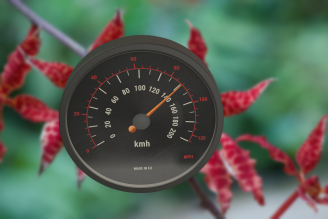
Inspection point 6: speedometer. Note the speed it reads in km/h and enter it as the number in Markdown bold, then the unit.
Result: **140** km/h
